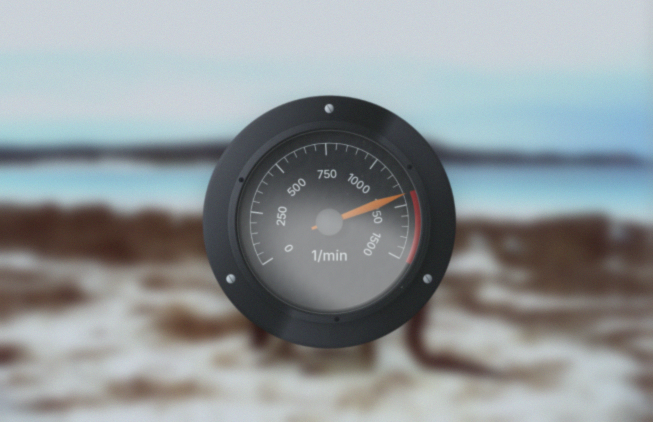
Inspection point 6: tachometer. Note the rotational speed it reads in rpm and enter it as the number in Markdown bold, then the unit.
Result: **1200** rpm
